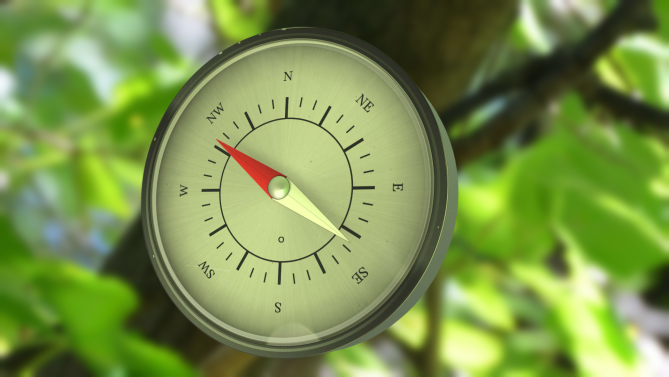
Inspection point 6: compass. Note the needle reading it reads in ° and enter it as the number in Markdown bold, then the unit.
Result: **305** °
